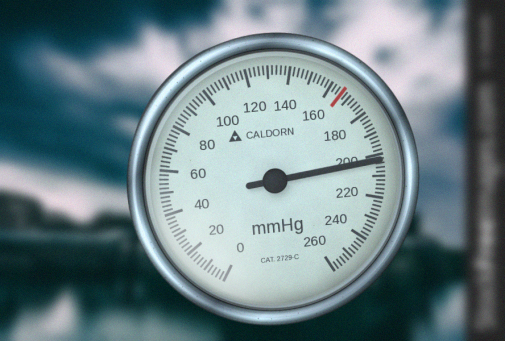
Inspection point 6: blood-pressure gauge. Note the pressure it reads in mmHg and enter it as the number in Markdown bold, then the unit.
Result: **202** mmHg
